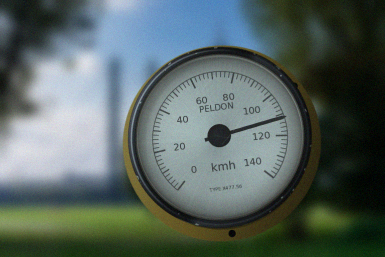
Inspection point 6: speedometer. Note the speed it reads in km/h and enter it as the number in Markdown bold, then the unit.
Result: **112** km/h
